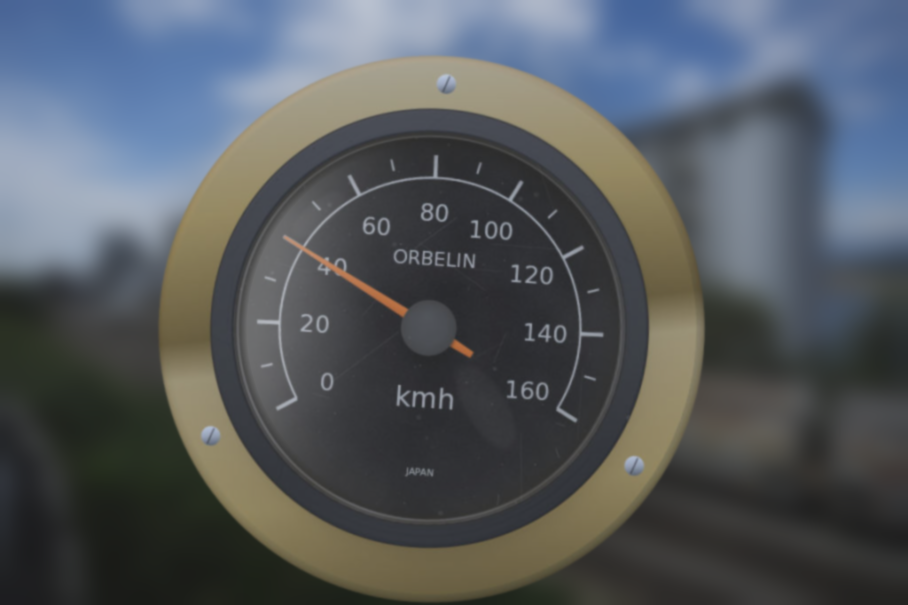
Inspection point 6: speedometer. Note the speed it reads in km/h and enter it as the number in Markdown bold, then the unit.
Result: **40** km/h
